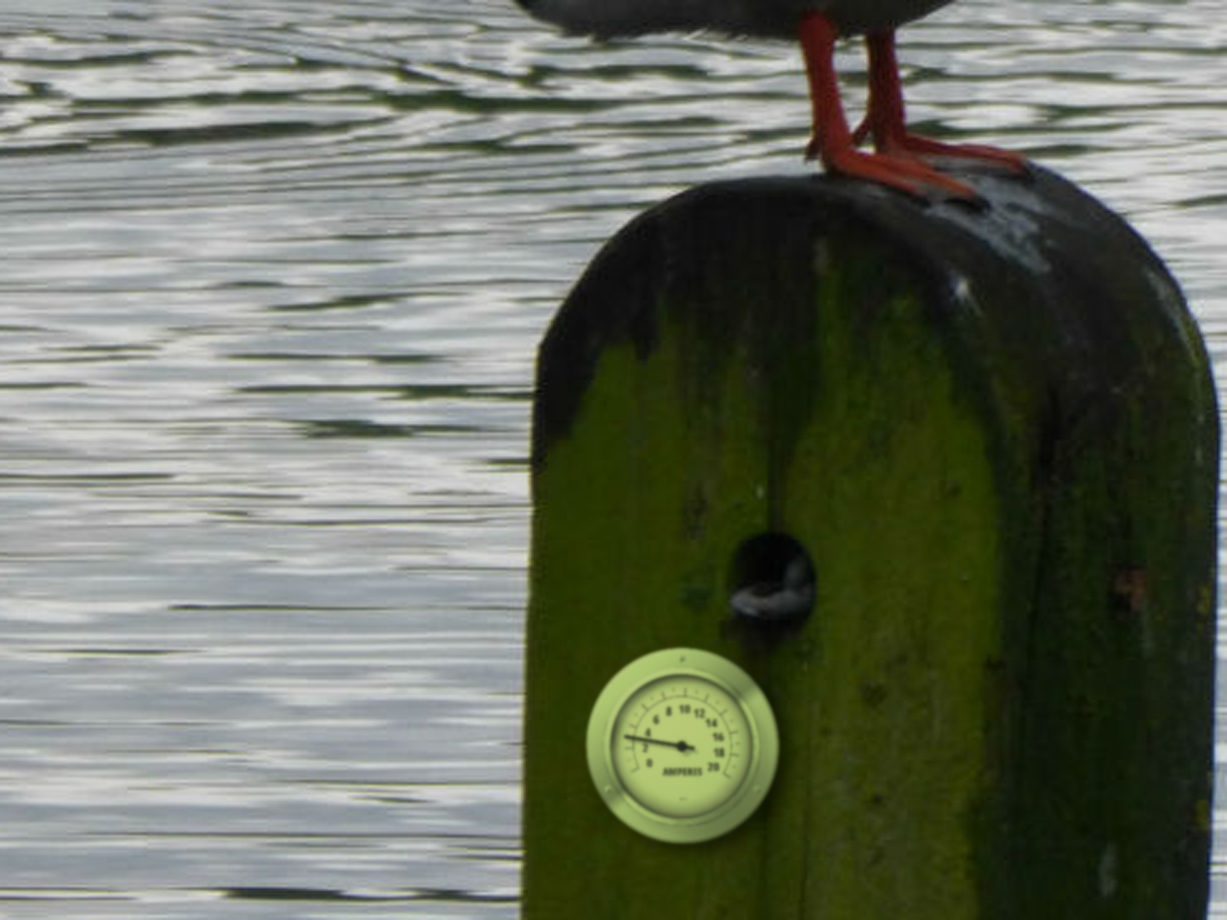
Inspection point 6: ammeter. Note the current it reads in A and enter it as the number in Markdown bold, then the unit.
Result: **3** A
